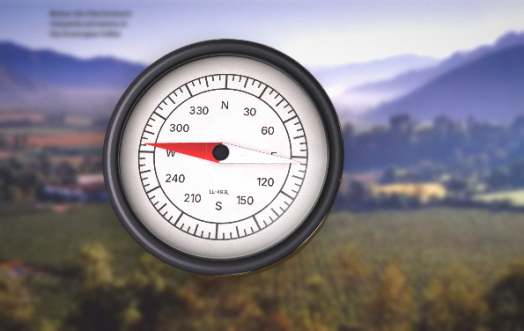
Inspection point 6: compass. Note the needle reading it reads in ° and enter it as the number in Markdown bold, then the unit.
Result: **275** °
